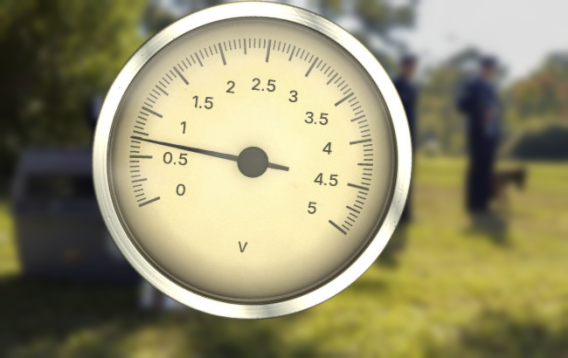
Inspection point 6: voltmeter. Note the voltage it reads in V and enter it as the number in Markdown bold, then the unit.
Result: **0.7** V
